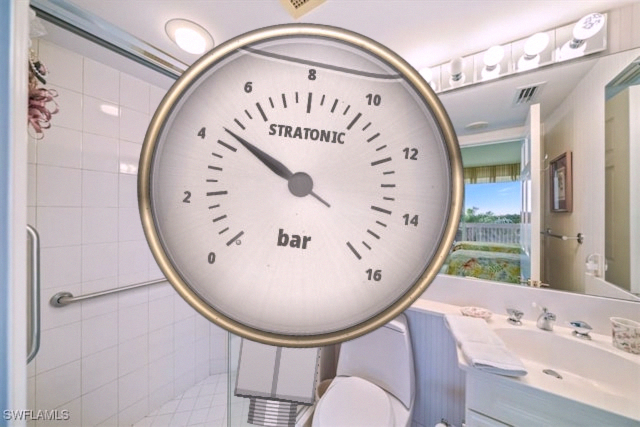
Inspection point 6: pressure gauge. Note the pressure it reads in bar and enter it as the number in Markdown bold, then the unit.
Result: **4.5** bar
